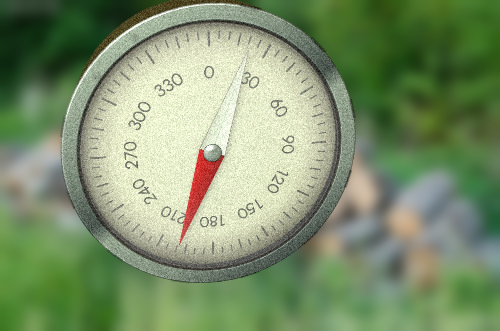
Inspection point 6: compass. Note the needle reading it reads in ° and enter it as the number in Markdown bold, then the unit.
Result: **200** °
